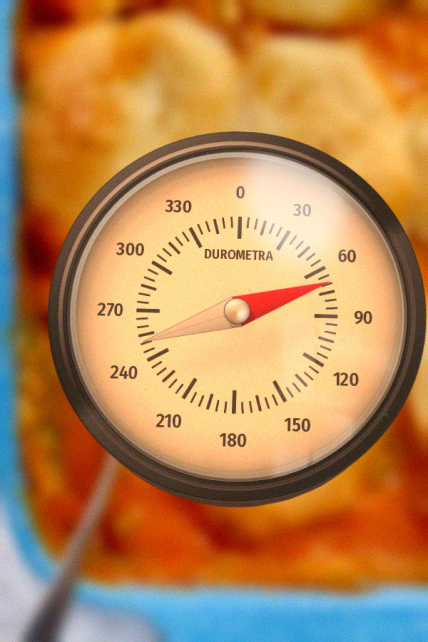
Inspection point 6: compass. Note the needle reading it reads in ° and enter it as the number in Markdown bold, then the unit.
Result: **70** °
